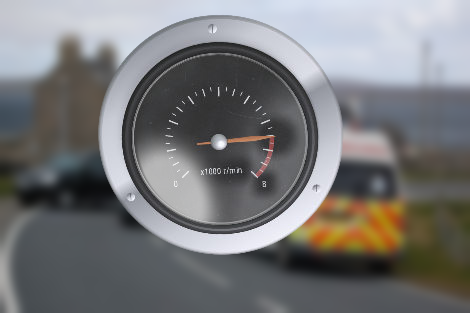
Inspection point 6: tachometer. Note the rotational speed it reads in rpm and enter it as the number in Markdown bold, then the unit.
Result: **6500** rpm
